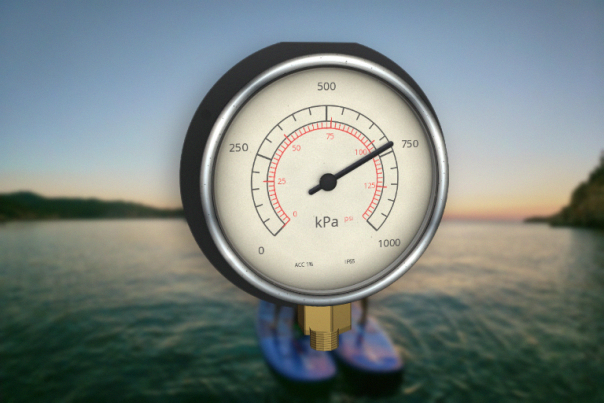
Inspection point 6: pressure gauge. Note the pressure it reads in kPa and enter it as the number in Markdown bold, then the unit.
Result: **725** kPa
